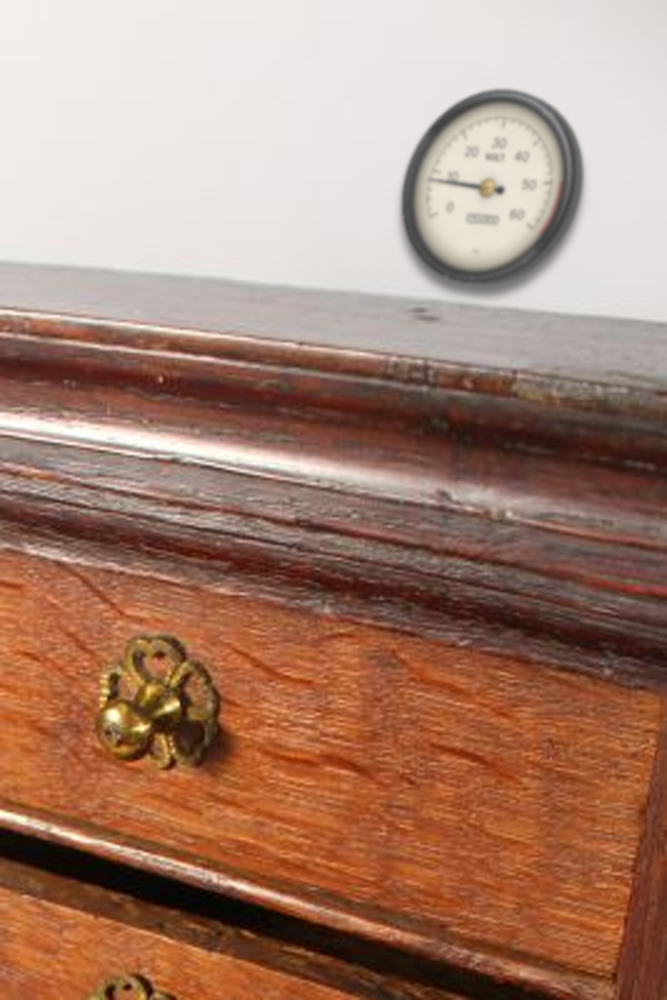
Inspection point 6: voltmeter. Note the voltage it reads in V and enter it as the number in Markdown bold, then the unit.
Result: **8** V
